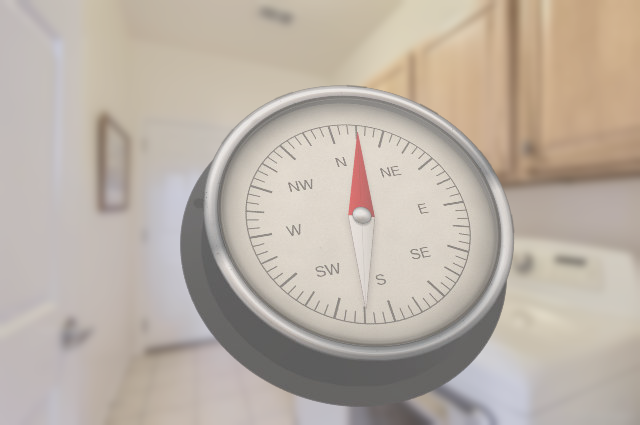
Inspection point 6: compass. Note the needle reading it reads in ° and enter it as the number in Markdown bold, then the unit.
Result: **15** °
